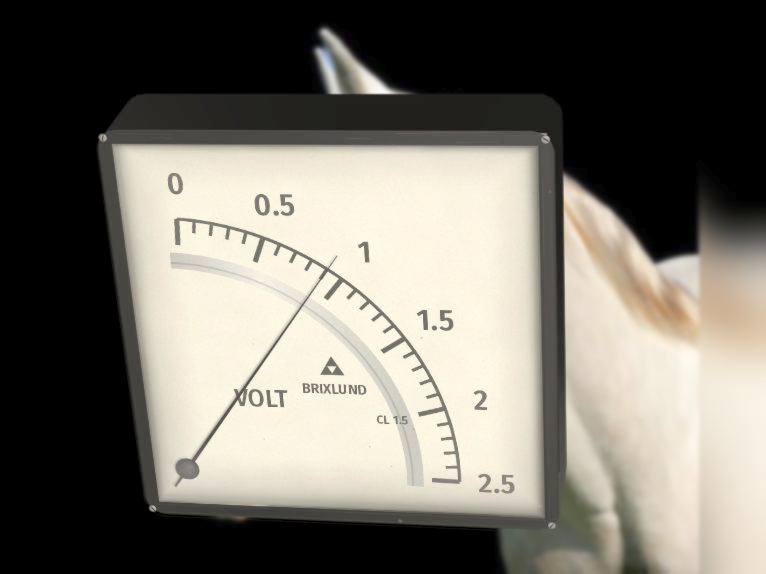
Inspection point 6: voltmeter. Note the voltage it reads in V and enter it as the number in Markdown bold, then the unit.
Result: **0.9** V
